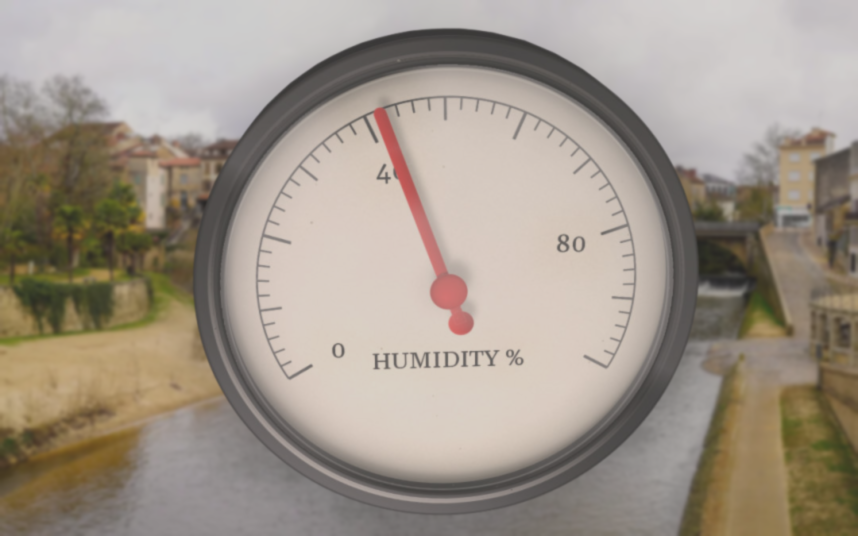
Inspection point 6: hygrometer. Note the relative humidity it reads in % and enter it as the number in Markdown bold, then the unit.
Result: **42** %
